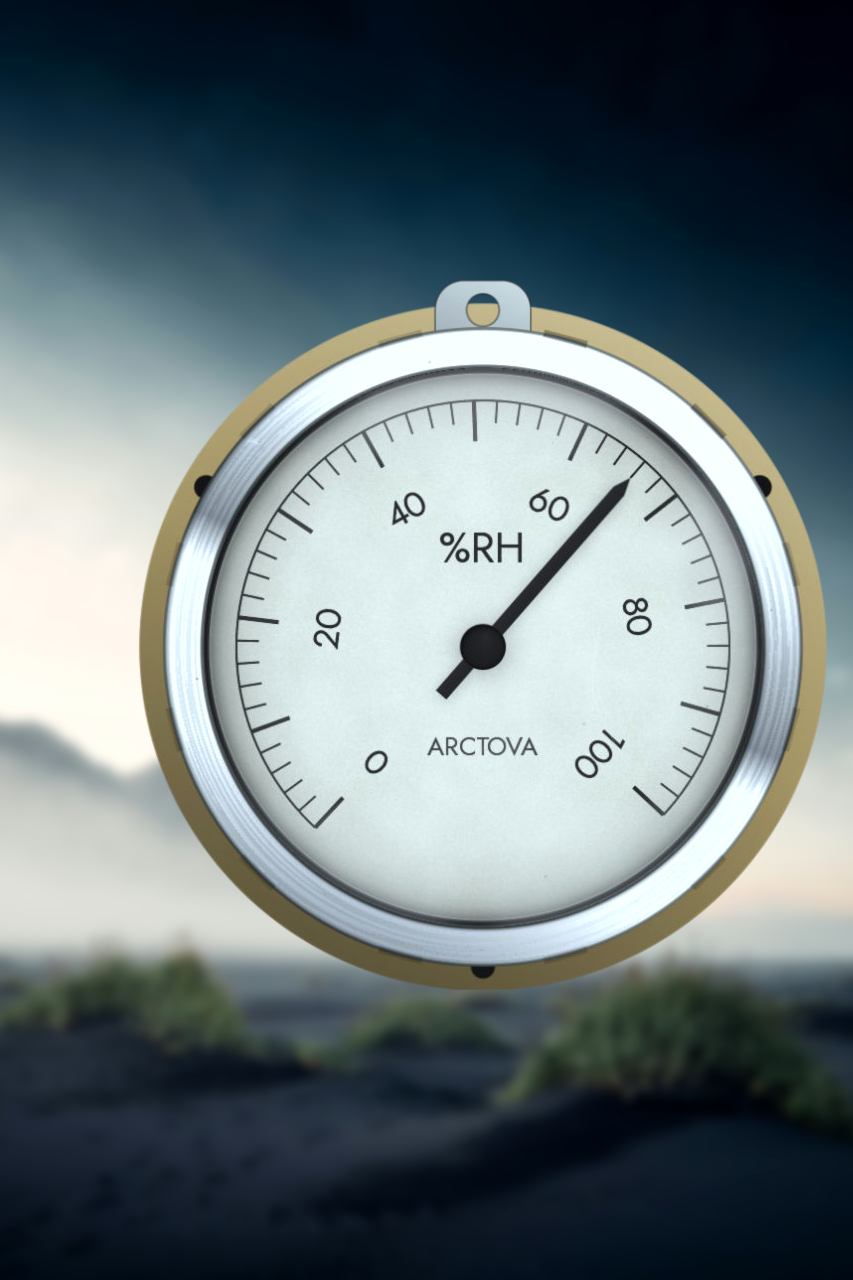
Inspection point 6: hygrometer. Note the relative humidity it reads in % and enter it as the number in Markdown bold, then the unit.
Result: **66** %
